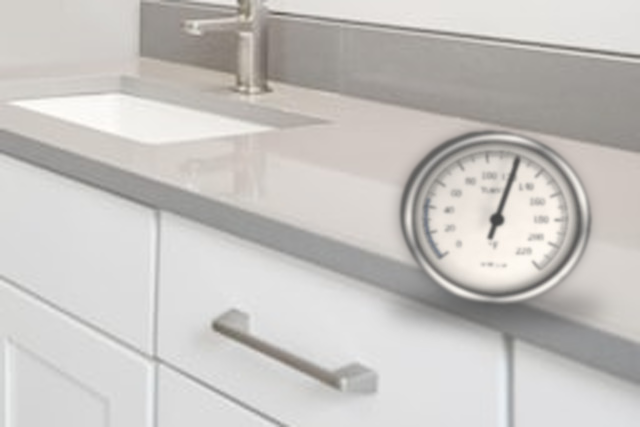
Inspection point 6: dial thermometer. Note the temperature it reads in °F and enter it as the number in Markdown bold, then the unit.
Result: **120** °F
